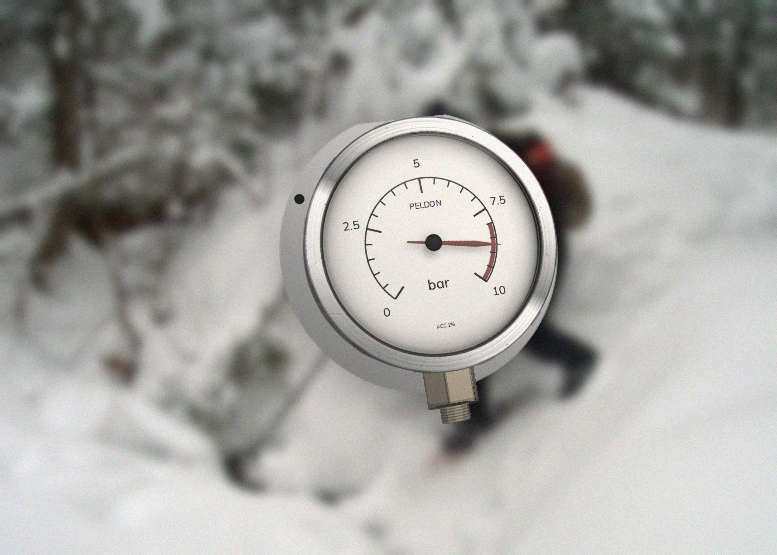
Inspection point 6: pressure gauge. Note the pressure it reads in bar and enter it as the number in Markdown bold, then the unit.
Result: **8.75** bar
